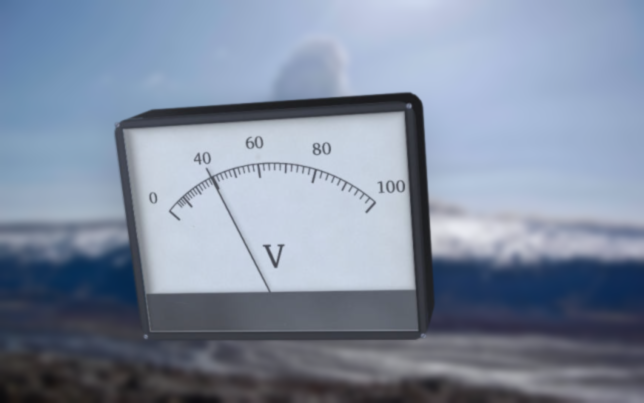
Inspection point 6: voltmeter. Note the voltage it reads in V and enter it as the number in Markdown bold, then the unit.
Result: **40** V
